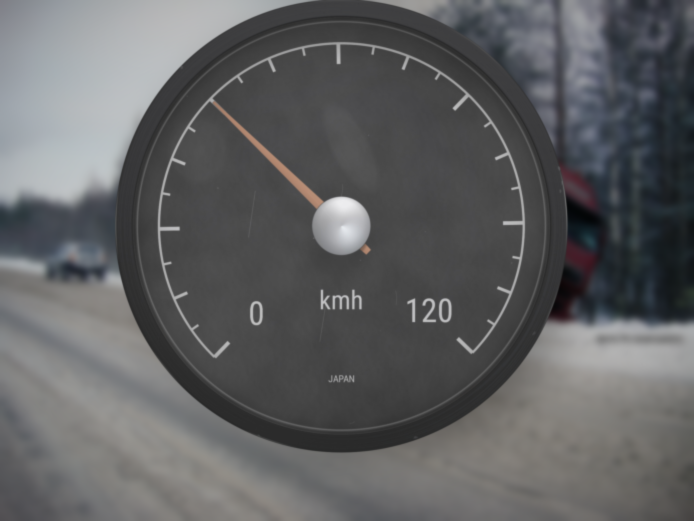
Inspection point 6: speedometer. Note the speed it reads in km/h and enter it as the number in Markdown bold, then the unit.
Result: **40** km/h
